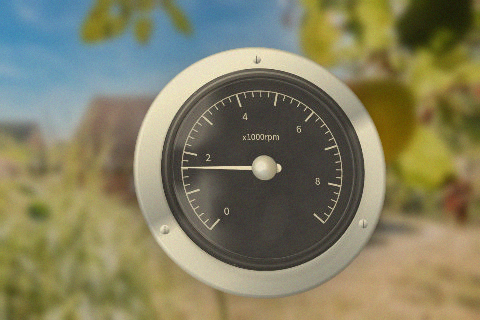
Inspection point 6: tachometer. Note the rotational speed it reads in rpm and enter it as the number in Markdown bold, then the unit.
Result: **1600** rpm
